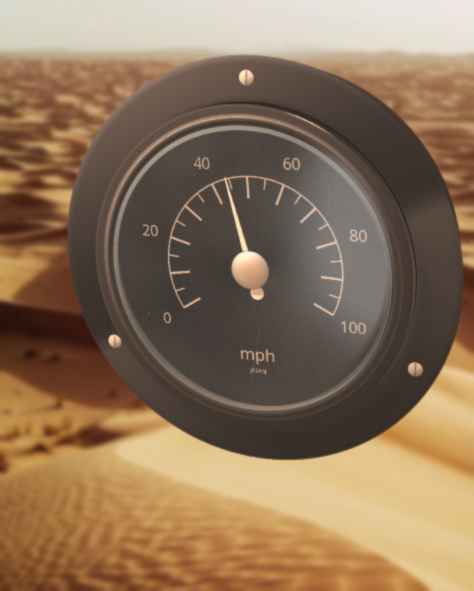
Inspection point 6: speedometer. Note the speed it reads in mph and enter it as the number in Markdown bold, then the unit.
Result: **45** mph
